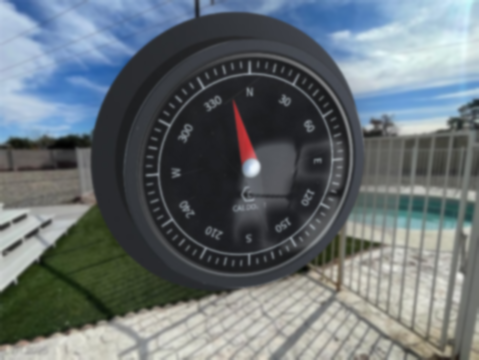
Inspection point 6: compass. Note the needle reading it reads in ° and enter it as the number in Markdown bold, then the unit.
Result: **345** °
